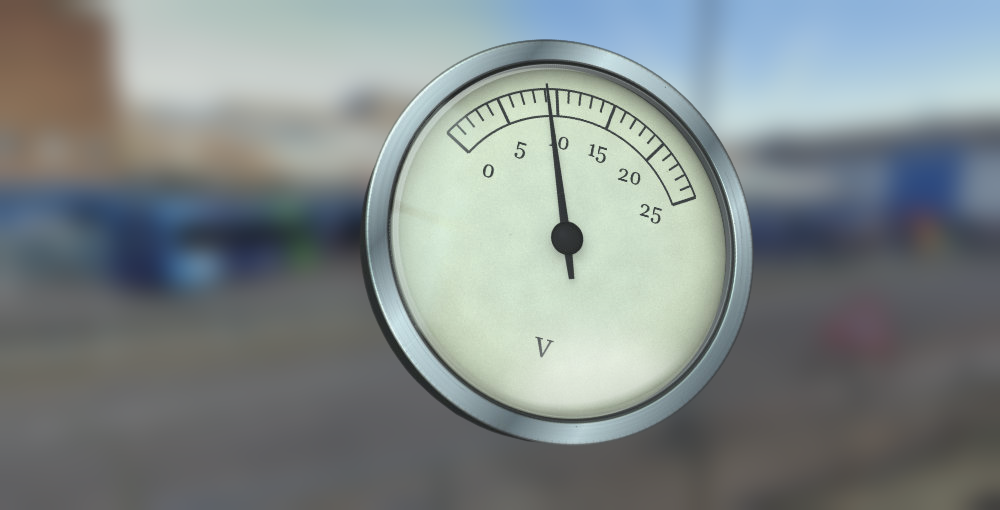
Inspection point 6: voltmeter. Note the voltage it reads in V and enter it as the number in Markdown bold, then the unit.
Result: **9** V
